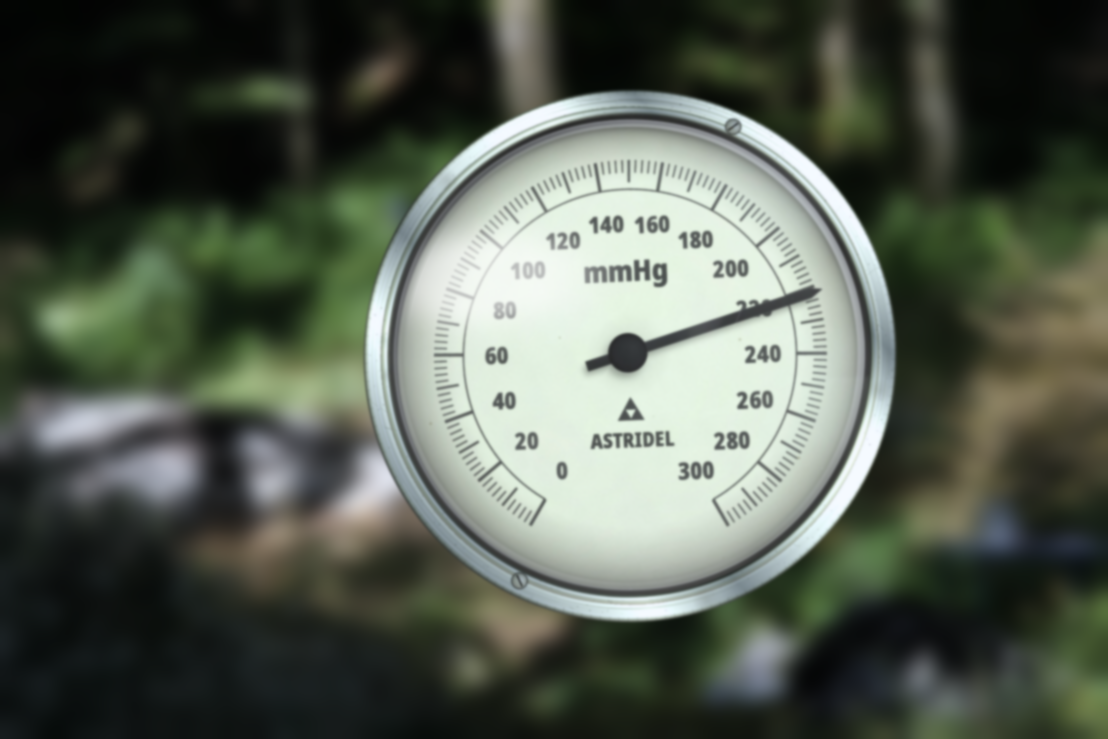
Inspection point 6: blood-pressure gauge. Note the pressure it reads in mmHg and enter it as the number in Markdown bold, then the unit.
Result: **222** mmHg
